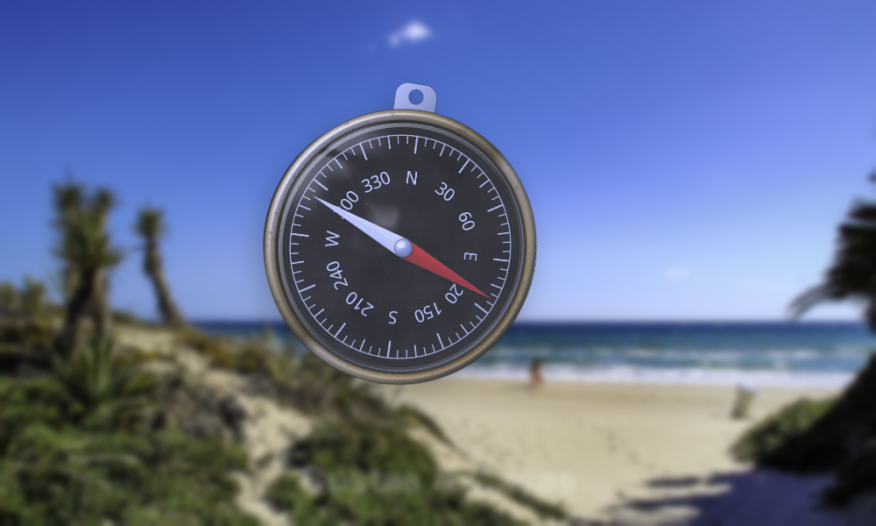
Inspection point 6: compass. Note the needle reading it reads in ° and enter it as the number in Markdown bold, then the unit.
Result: **112.5** °
